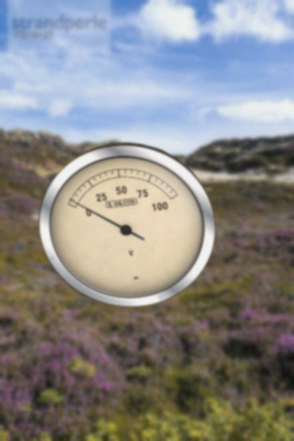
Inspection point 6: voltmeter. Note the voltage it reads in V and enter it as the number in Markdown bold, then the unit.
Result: **5** V
